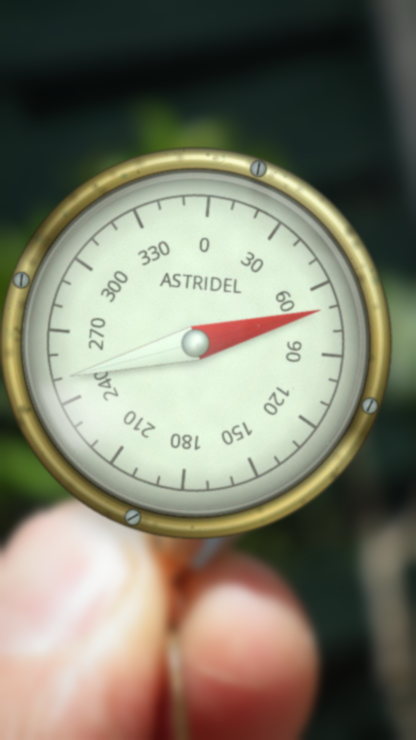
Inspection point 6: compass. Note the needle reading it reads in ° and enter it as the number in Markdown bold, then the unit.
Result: **70** °
